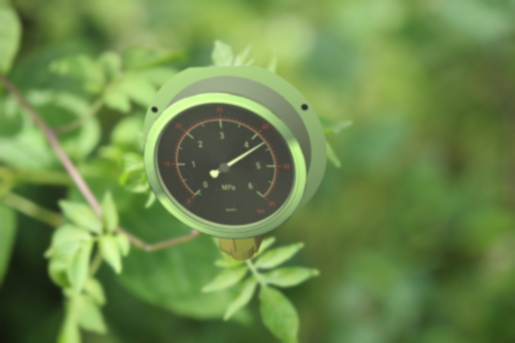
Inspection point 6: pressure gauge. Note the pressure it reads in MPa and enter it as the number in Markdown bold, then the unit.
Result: **4.25** MPa
